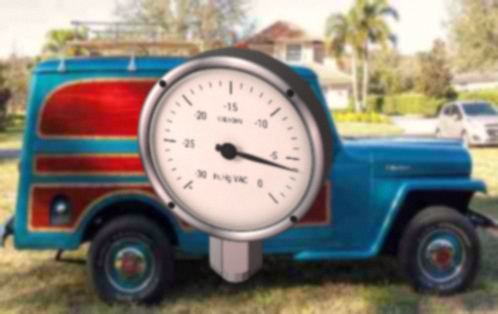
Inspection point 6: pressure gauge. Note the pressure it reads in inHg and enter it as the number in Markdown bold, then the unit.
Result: **-4** inHg
